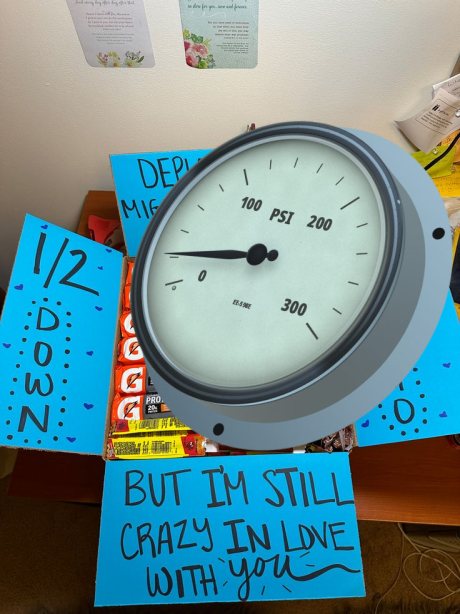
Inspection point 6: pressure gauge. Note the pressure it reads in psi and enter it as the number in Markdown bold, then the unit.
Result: **20** psi
